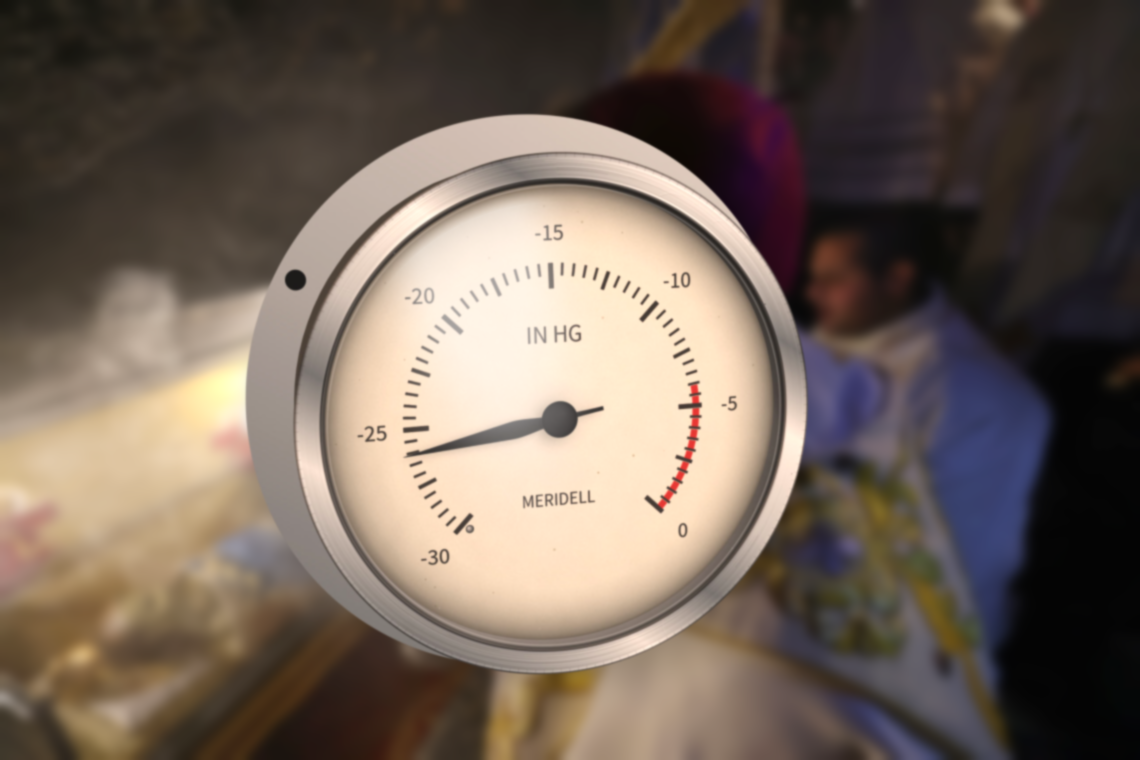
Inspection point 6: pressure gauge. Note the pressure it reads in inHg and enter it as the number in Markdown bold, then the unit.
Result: **-26** inHg
